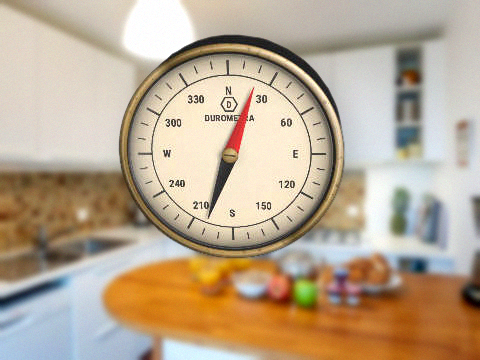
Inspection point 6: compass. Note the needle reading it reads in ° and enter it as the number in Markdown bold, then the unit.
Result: **20** °
